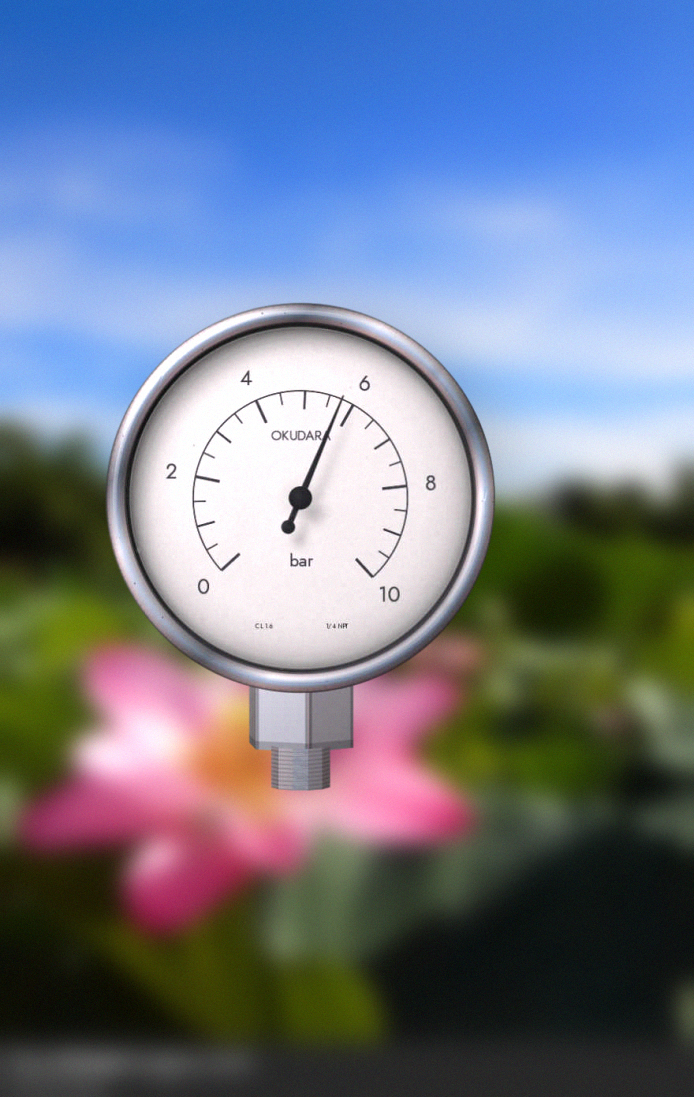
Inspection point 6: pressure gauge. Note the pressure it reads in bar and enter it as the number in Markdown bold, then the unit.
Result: **5.75** bar
